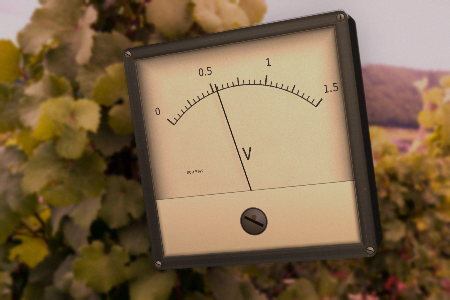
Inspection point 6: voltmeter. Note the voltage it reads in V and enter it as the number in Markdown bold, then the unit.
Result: **0.55** V
